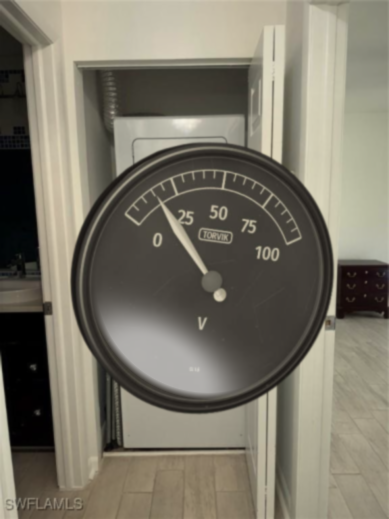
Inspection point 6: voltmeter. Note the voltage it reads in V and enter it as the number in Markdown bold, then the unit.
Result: **15** V
